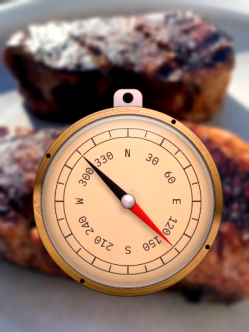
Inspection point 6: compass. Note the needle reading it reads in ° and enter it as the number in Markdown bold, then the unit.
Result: **135** °
